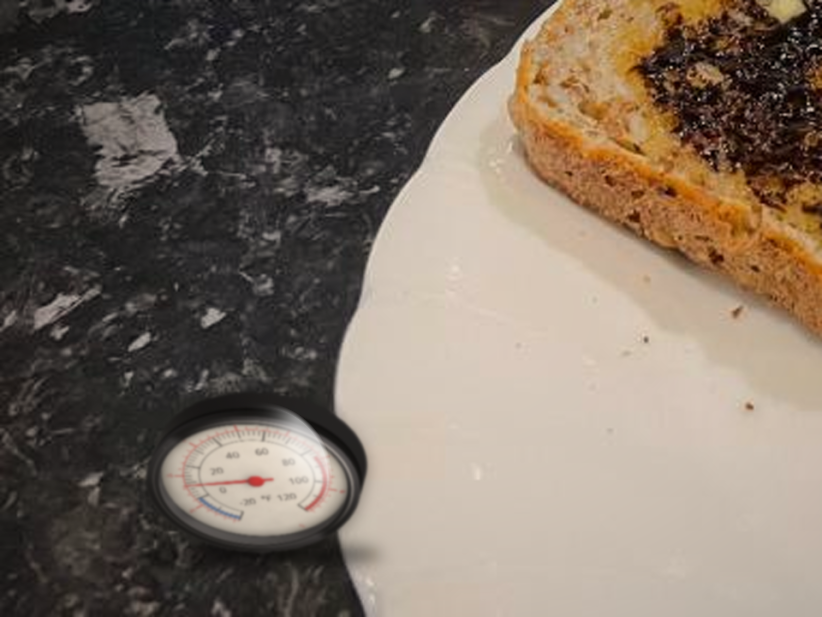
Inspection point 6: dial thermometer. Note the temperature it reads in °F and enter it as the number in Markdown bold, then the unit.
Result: **10** °F
